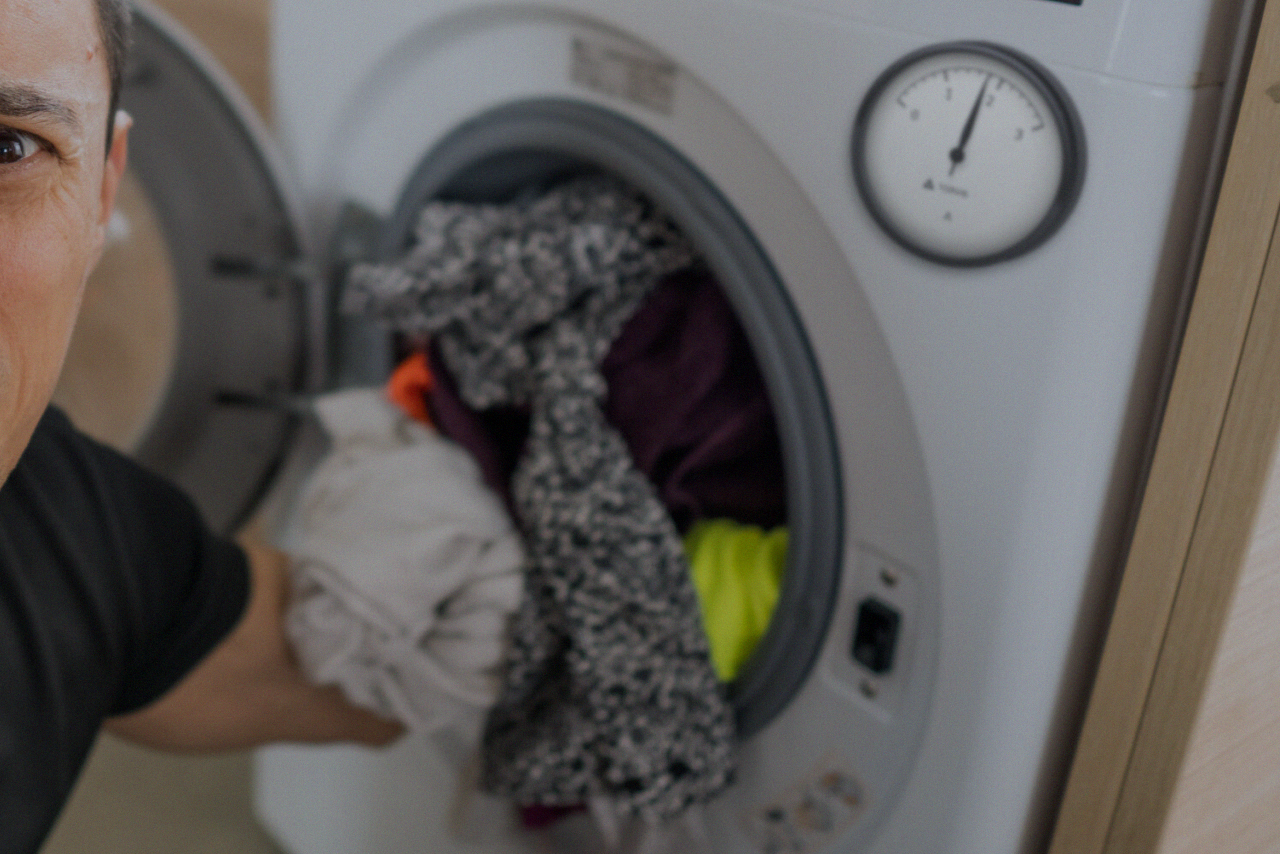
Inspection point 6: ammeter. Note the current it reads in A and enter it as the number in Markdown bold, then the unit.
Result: **1.8** A
